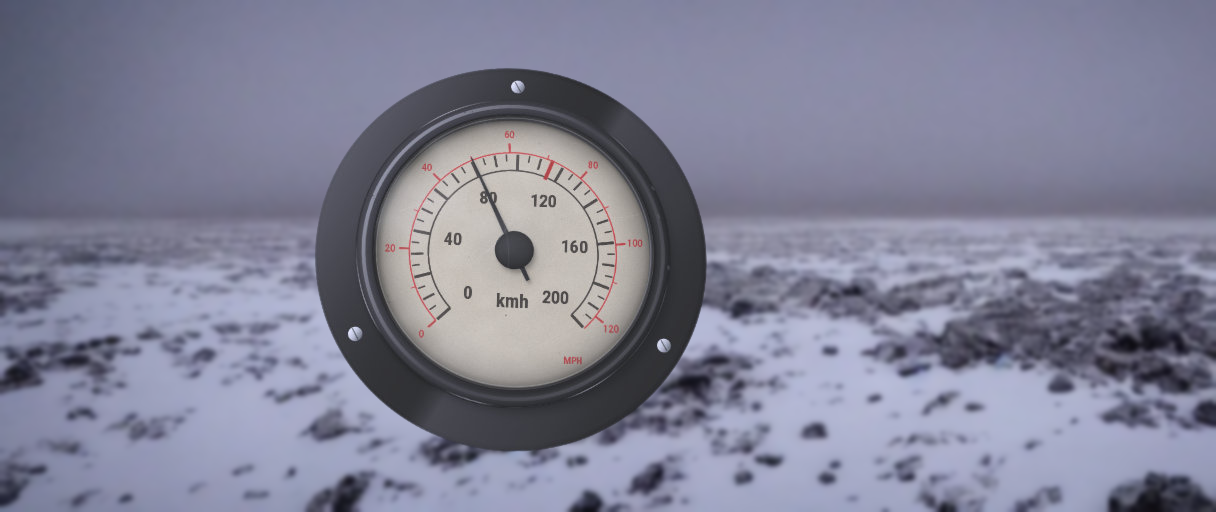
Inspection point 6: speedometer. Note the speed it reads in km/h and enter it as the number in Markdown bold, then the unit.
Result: **80** km/h
